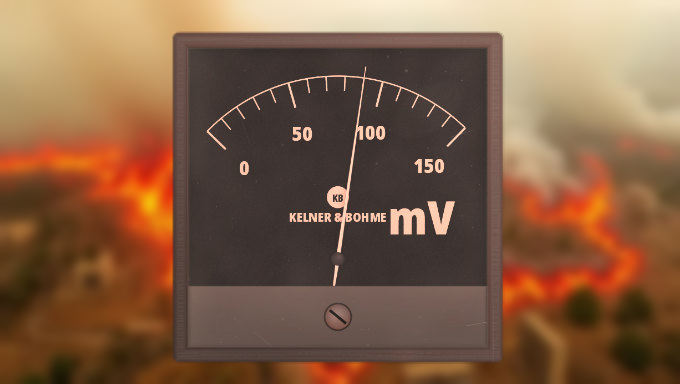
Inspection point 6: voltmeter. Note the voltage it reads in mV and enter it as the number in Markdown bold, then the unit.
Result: **90** mV
